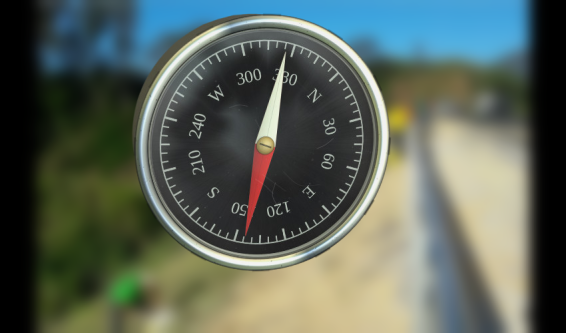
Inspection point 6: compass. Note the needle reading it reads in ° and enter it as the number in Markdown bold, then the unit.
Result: **145** °
